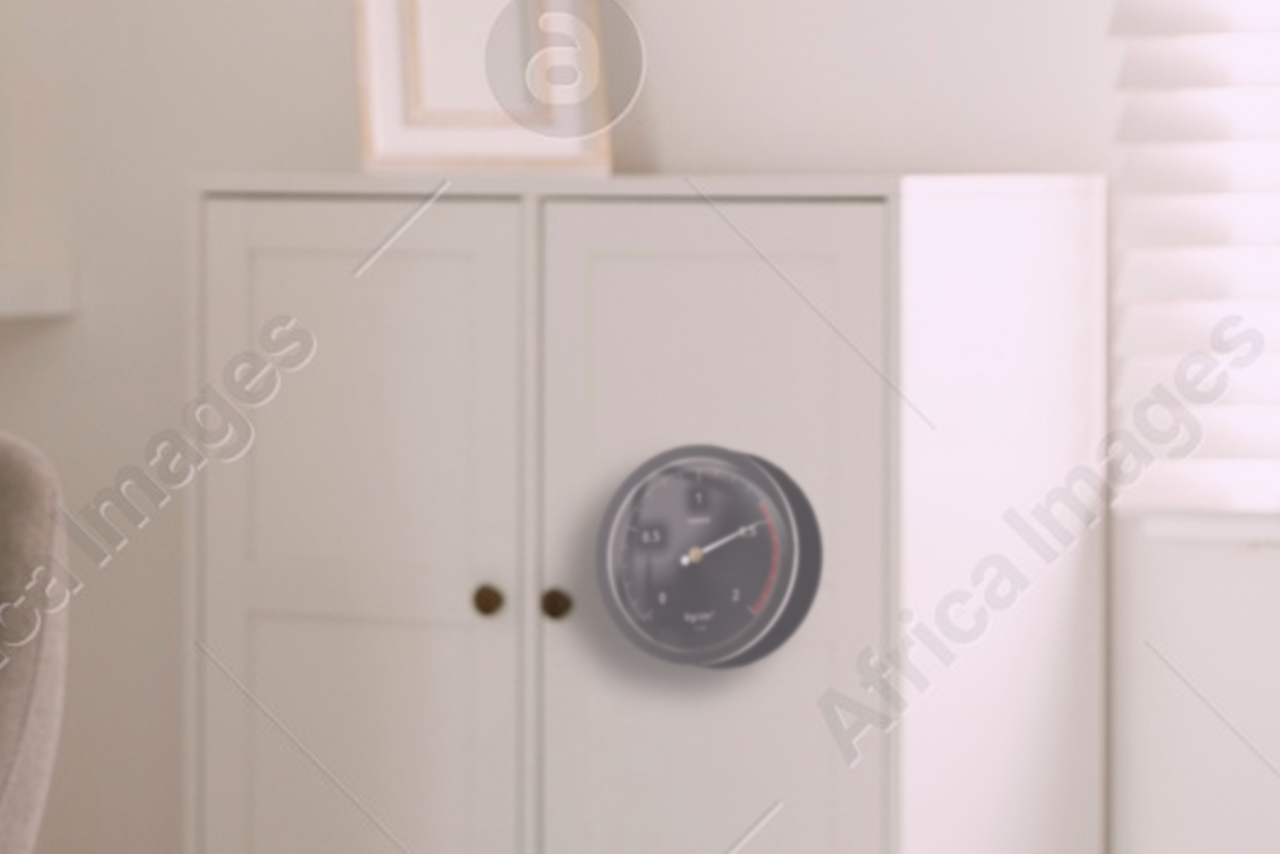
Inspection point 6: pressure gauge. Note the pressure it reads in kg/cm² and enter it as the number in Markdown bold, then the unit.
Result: **1.5** kg/cm²
